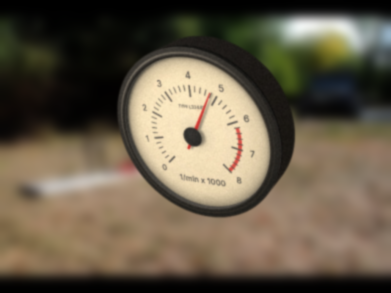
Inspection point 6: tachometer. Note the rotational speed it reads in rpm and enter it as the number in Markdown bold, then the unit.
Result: **4800** rpm
